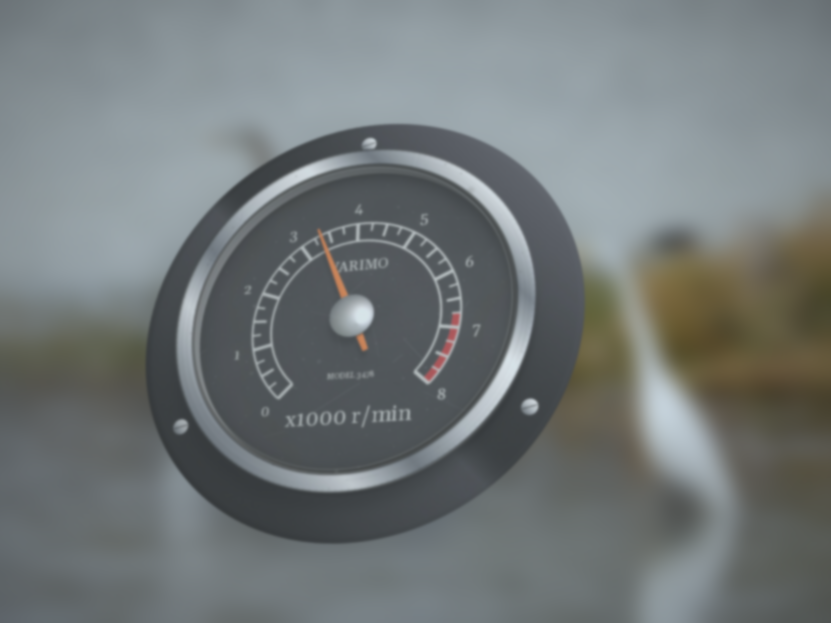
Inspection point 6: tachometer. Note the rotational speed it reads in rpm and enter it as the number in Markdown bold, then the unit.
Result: **3375** rpm
